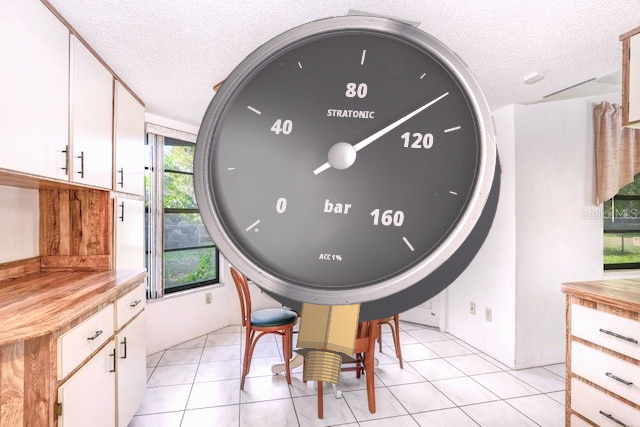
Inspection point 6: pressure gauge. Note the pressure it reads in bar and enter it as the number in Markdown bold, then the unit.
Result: **110** bar
